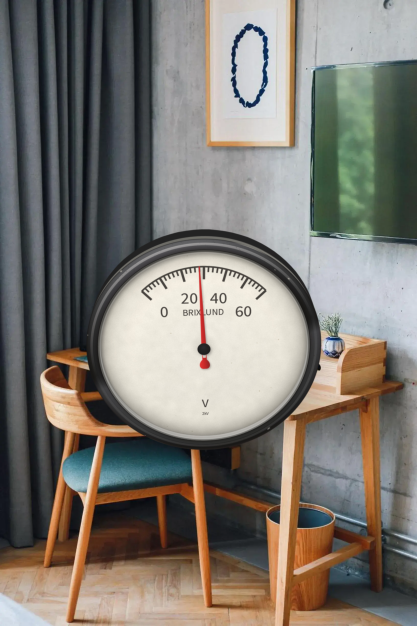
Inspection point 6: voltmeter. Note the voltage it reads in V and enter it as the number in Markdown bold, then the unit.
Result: **28** V
